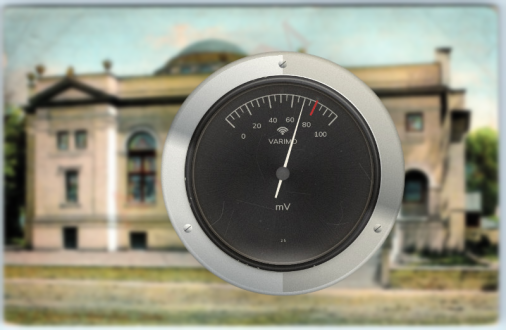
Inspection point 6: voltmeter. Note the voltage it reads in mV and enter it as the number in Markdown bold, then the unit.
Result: **70** mV
